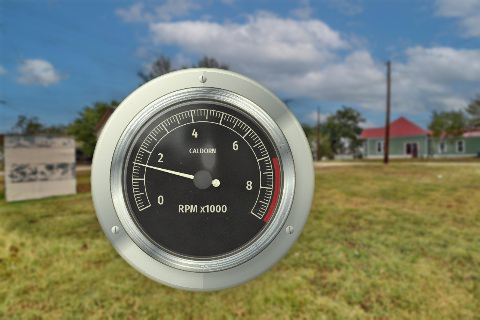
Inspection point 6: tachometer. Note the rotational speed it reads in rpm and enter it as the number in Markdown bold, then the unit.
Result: **1500** rpm
